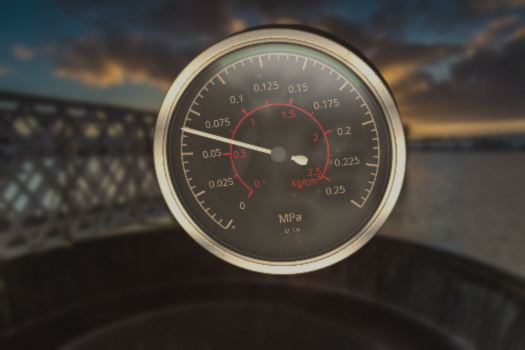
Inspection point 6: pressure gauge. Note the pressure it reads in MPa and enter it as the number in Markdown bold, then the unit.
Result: **0.065** MPa
